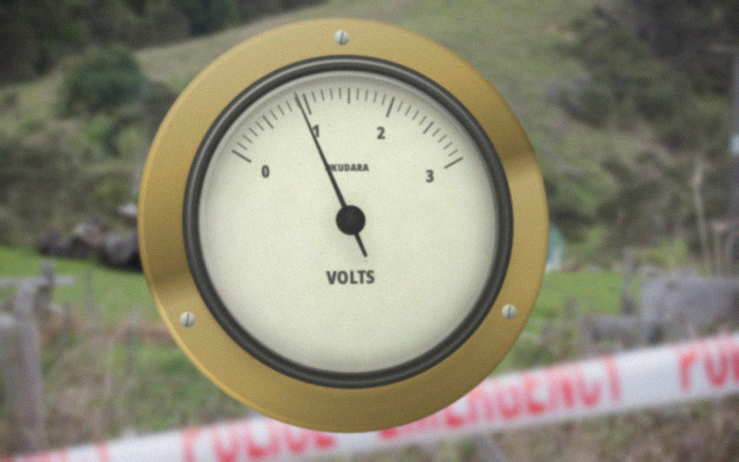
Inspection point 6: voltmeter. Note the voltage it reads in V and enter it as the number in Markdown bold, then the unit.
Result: **0.9** V
